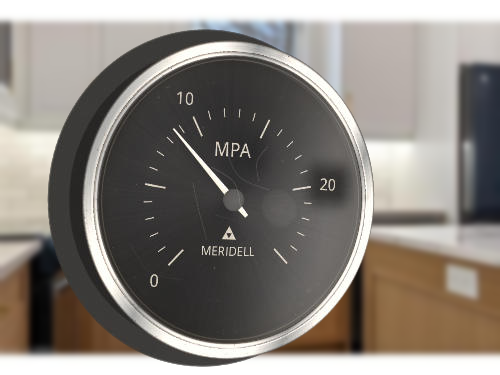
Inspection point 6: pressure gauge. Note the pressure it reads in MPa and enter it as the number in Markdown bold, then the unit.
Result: **8.5** MPa
